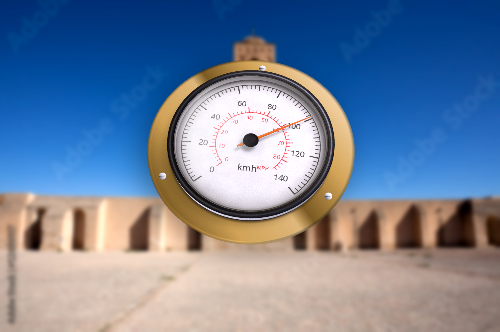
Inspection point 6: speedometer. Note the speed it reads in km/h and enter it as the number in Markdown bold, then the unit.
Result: **100** km/h
